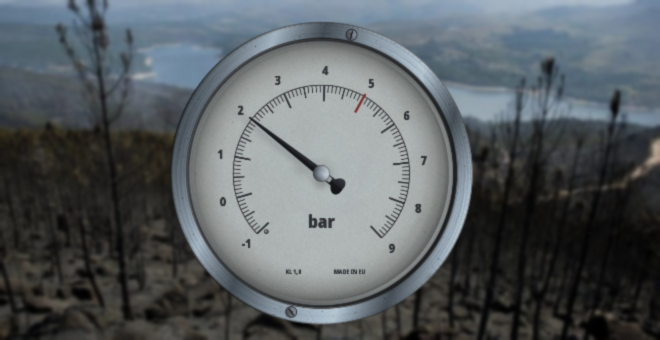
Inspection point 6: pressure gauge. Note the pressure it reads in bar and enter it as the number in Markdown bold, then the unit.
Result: **2** bar
